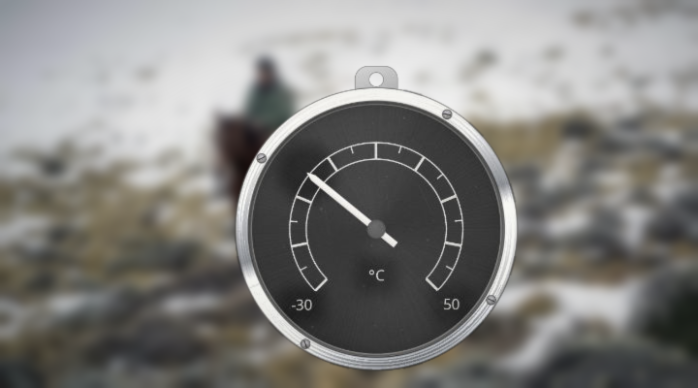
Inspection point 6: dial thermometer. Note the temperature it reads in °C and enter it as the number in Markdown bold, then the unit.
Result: **-5** °C
